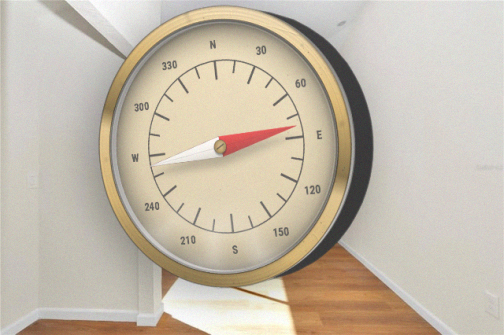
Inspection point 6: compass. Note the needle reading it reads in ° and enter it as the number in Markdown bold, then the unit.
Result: **82.5** °
